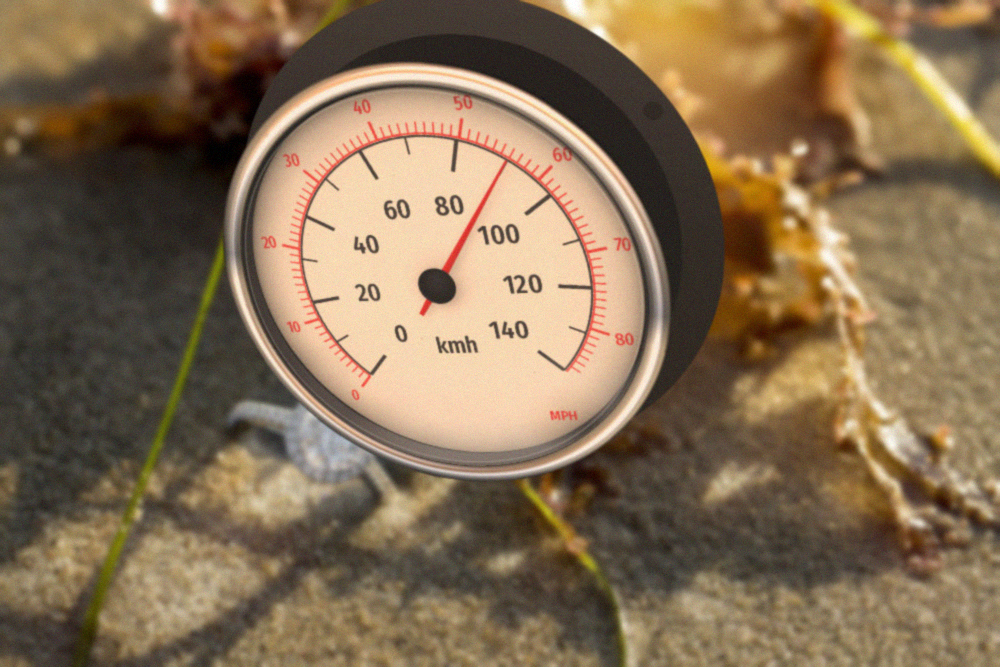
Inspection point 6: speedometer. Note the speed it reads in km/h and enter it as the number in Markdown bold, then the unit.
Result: **90** km/h
